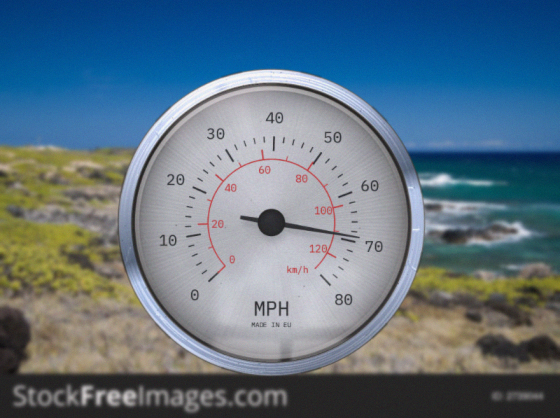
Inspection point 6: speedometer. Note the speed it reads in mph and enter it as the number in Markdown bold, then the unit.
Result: **69** mph
